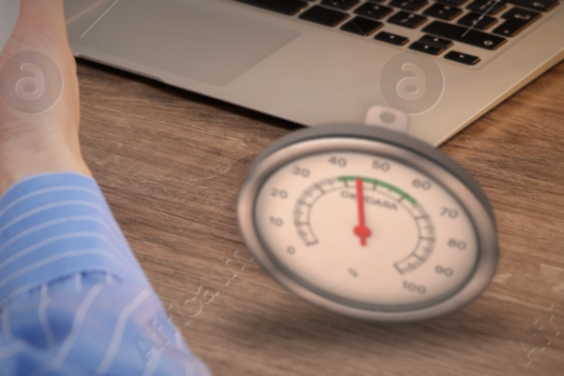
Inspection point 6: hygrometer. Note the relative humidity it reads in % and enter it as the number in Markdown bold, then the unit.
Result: **45** %
